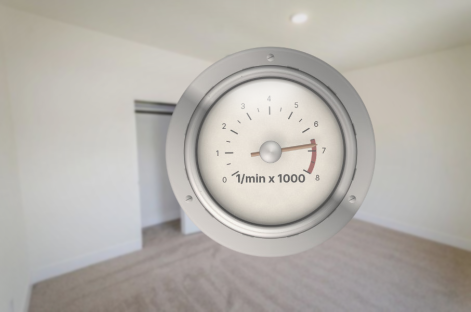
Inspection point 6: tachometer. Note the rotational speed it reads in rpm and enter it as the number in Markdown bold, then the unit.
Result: **6750** rpm
